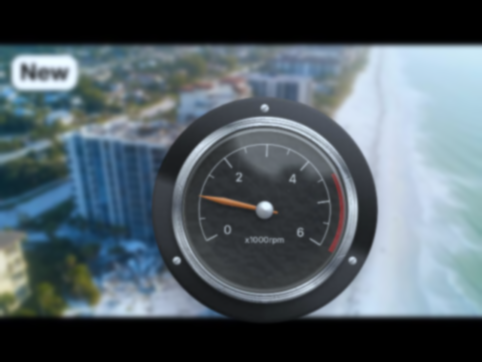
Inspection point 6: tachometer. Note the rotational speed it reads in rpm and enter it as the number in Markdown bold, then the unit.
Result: **1000** rpm
